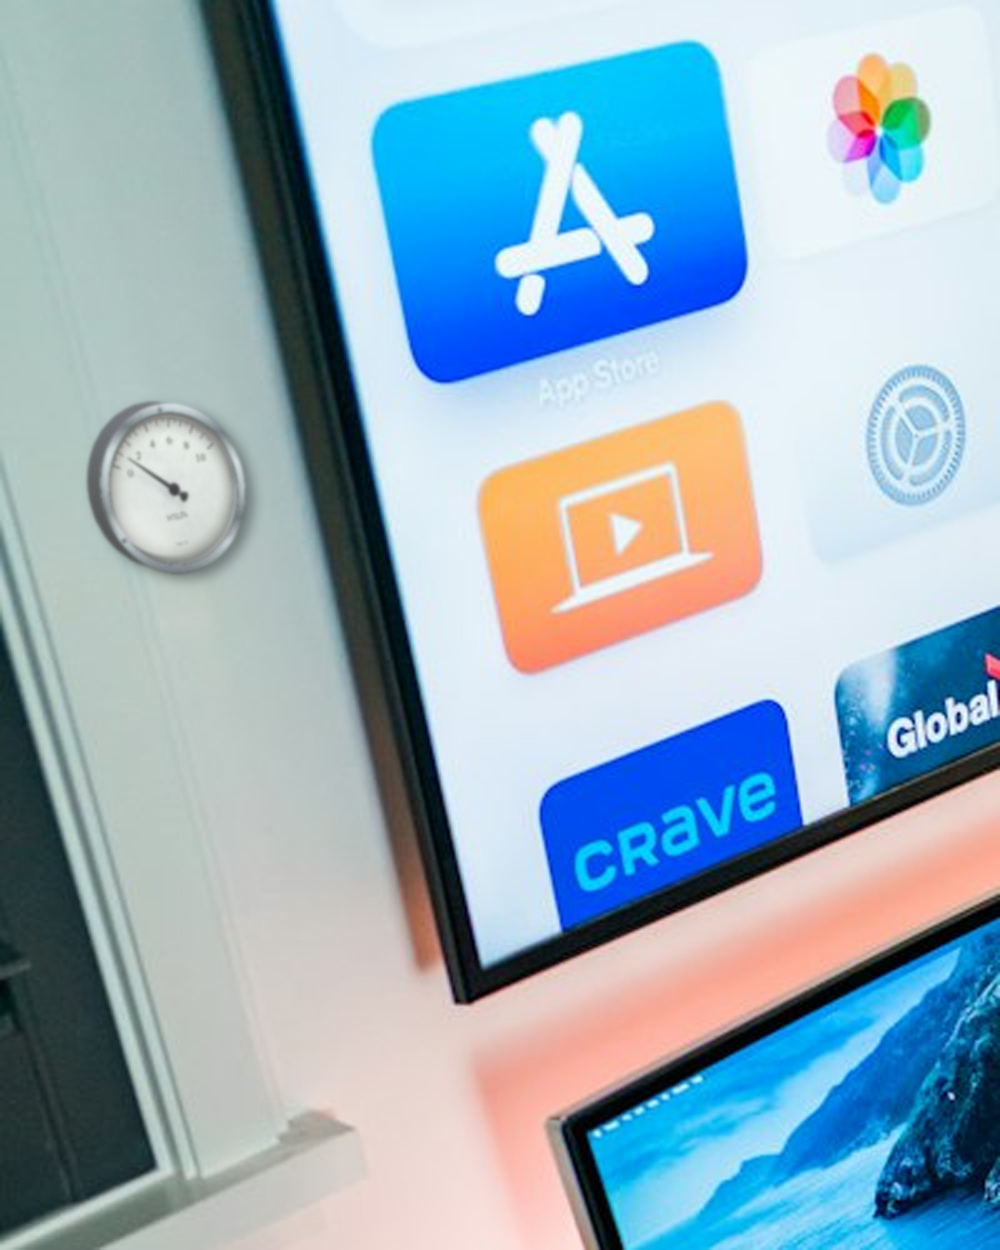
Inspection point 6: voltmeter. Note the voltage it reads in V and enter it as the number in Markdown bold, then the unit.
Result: **1** V
